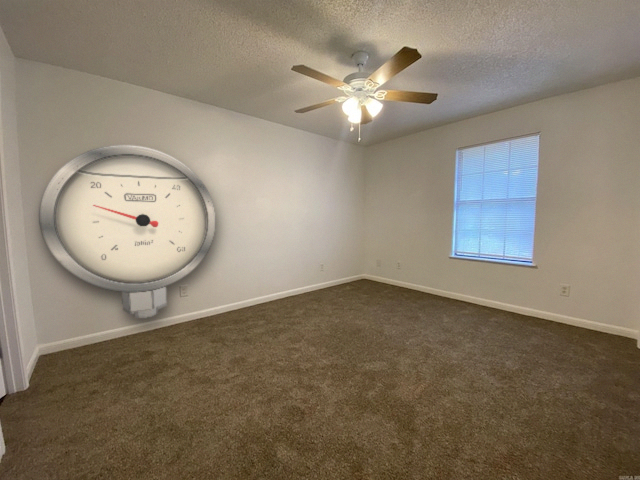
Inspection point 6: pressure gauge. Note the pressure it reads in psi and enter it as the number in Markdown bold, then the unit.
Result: **15** psi
